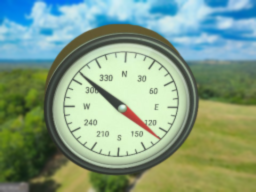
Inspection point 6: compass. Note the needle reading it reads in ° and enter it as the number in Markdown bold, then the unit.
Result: **130** °
